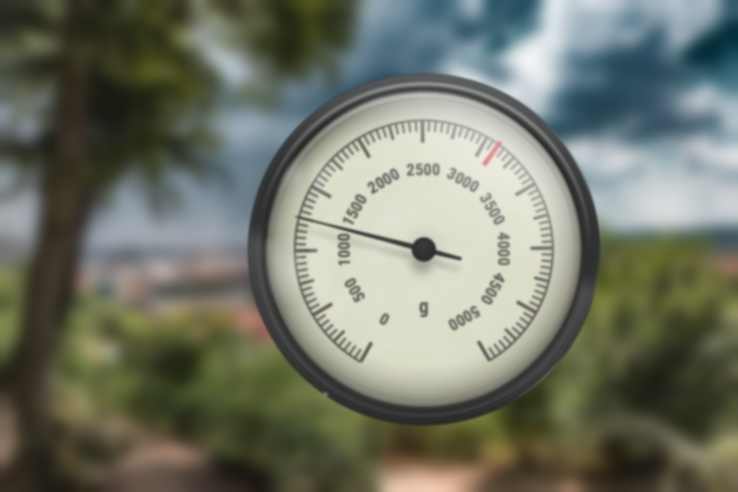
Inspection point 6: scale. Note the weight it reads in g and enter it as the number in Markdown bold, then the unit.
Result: **1250** g
